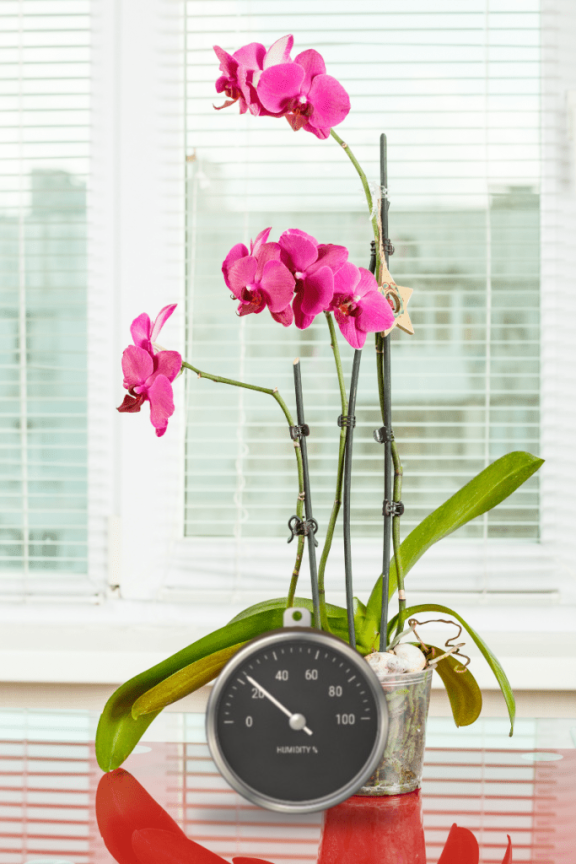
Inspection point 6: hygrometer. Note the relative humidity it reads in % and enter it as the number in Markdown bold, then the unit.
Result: **24** %
